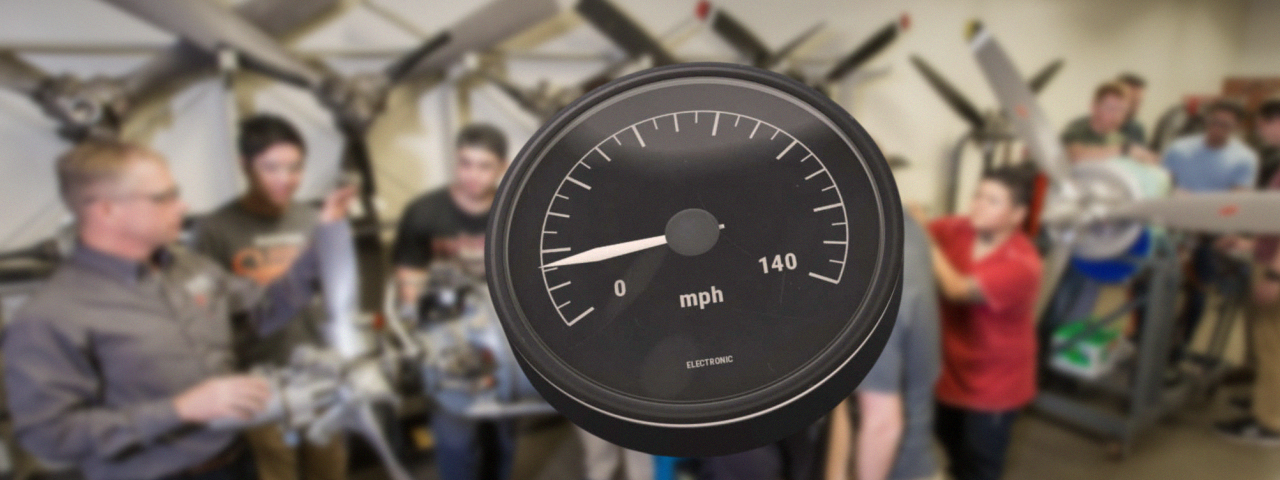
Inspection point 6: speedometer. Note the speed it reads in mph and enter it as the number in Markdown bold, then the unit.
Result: **15** mph
